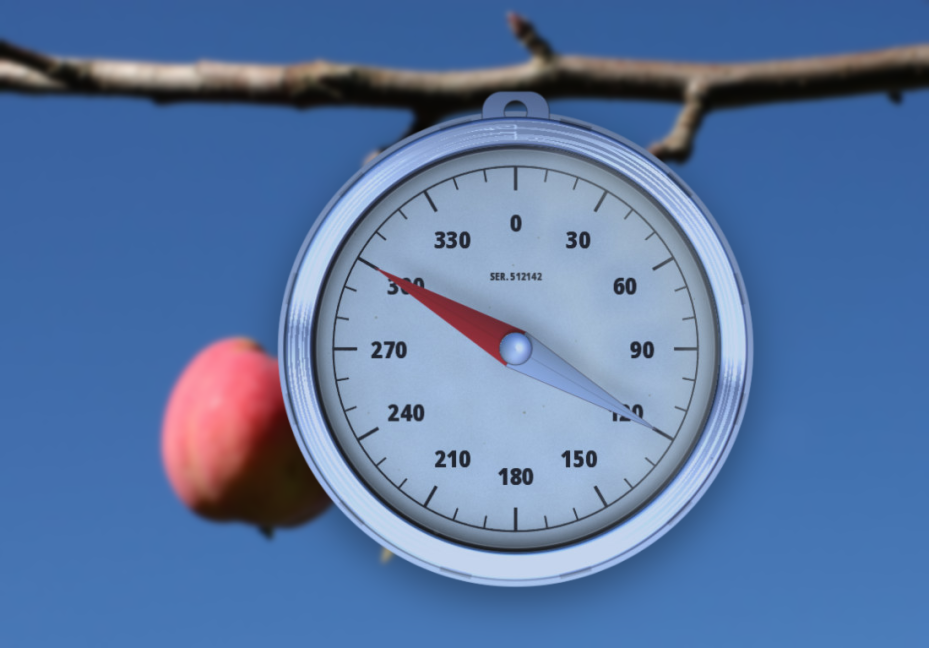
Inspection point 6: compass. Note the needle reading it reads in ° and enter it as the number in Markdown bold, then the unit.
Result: **300** °
